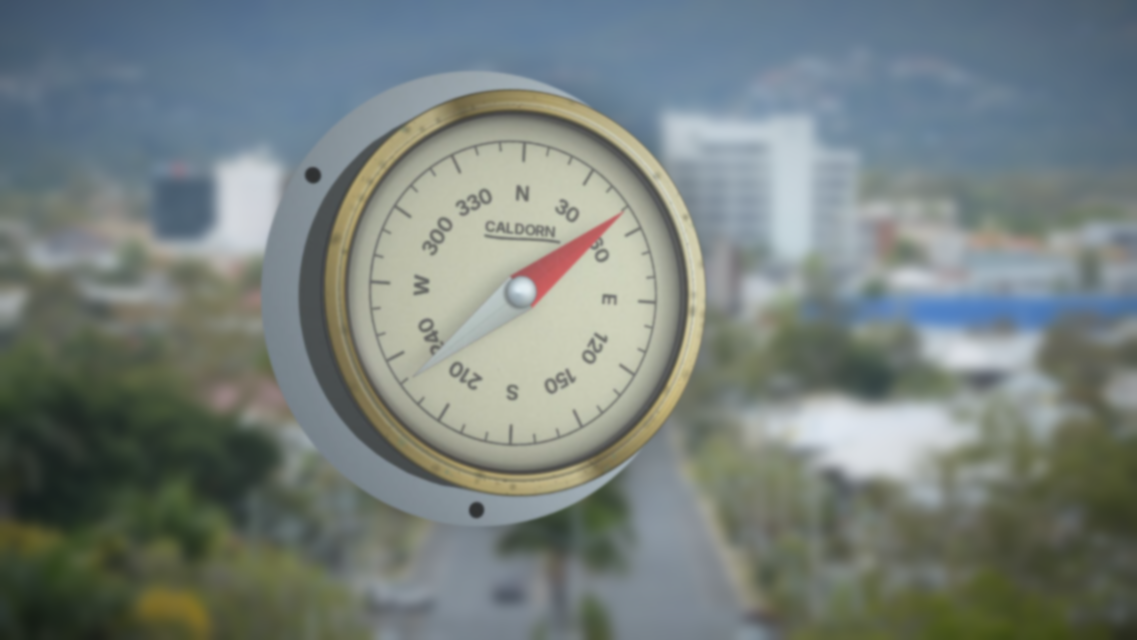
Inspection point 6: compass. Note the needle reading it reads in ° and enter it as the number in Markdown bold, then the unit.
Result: **50** °
